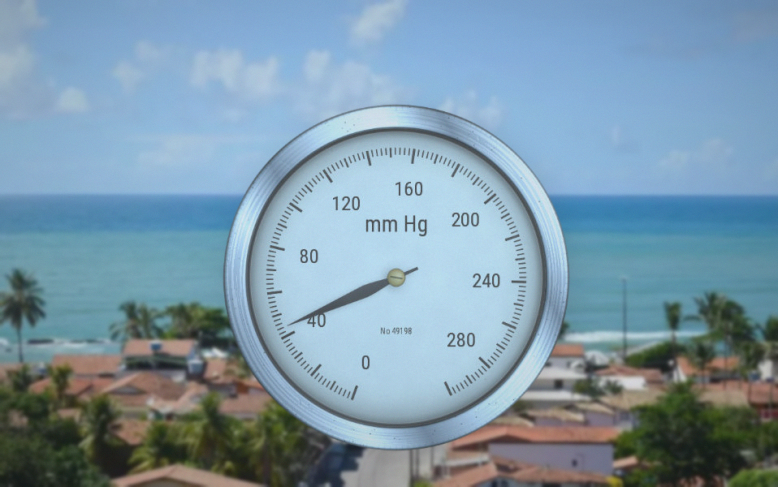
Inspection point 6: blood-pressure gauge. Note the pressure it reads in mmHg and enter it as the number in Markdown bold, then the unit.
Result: **44** mmHg
